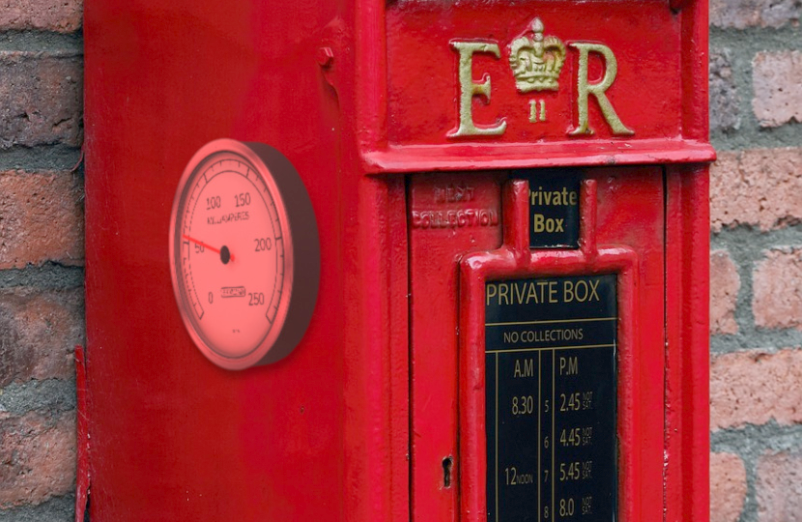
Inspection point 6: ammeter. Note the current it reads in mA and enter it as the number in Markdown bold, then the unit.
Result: **55** mA
